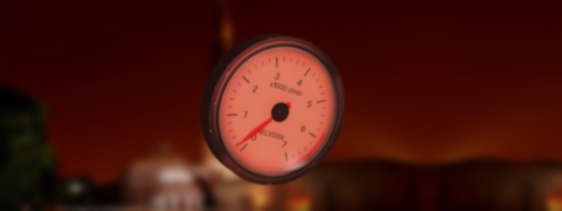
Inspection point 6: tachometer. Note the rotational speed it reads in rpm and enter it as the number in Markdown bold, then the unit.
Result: **200** rpm
